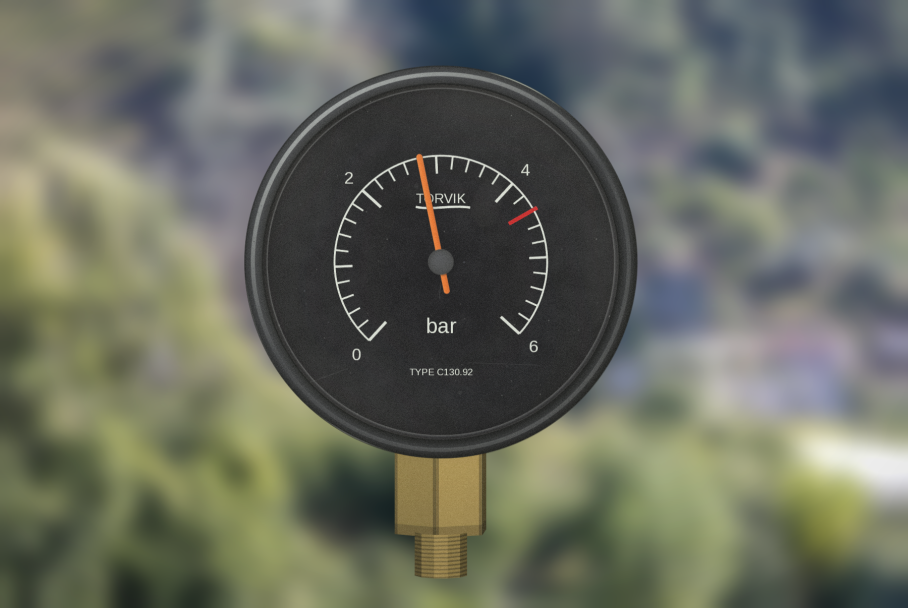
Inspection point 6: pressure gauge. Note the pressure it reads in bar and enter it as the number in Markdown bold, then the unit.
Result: **2.8** bar
